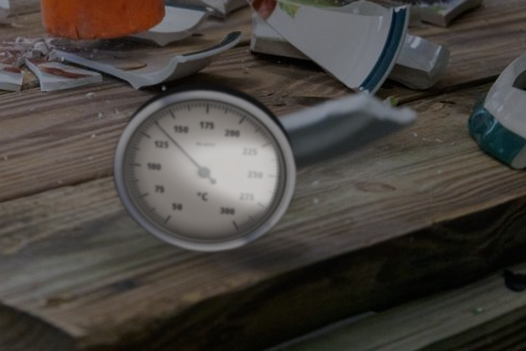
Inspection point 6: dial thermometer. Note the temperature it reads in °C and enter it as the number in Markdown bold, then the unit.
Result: **137.5** °C
